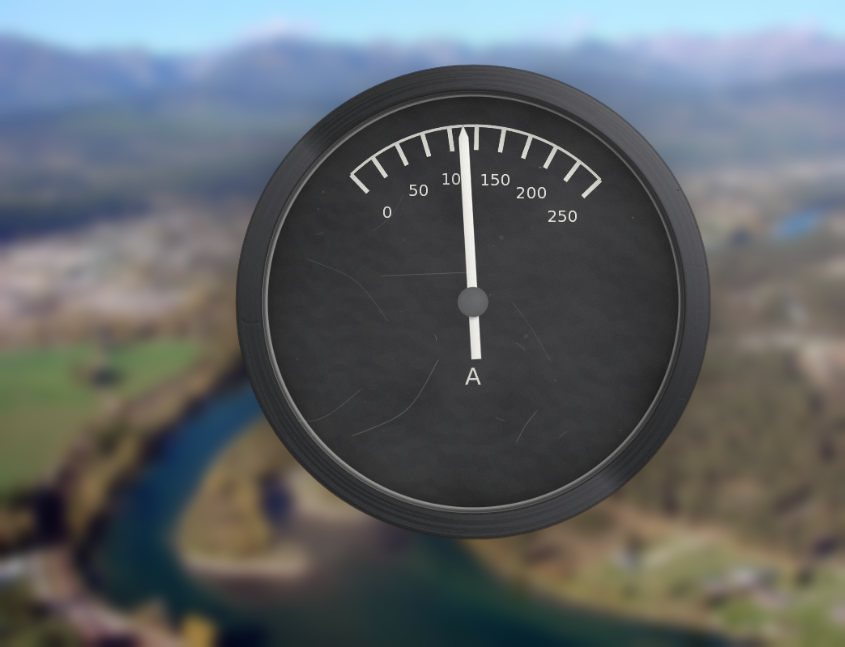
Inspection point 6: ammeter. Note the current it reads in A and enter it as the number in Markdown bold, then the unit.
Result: **112.5** A
